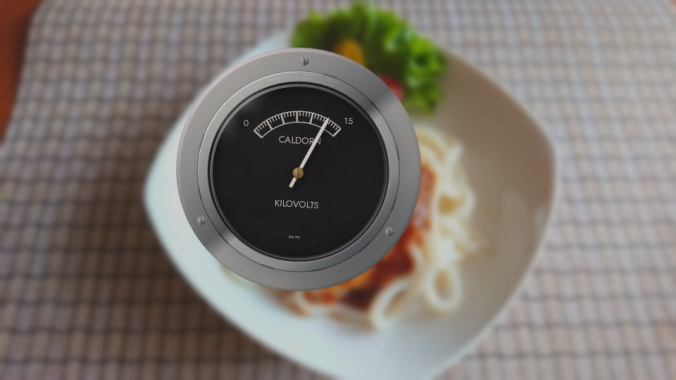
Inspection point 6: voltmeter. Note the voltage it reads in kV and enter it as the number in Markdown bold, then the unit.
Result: **12.5** kV
